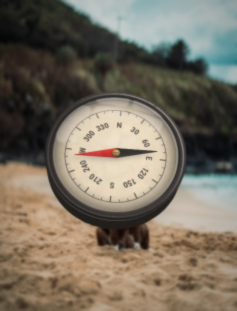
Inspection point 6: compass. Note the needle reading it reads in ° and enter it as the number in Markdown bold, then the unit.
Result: **260** °
